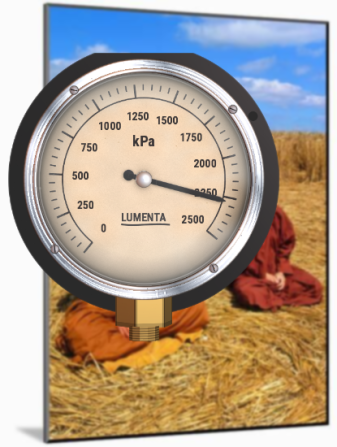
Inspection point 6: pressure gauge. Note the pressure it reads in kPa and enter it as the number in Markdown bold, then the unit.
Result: **2275** kPa
